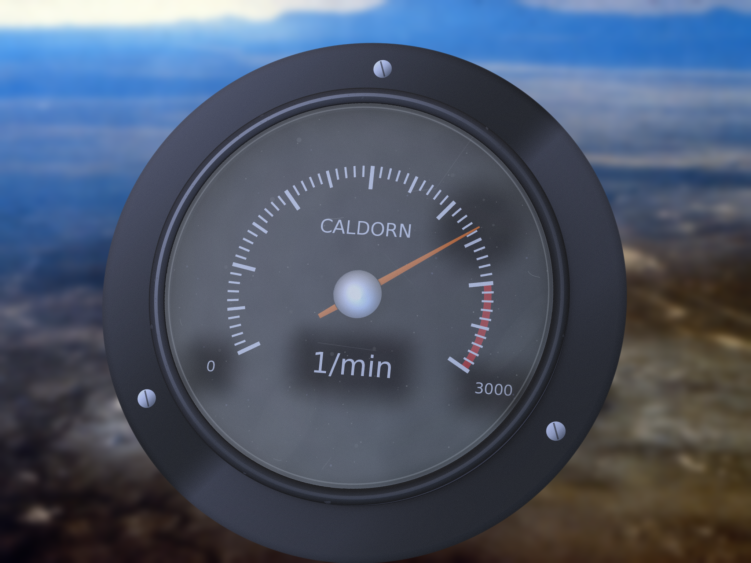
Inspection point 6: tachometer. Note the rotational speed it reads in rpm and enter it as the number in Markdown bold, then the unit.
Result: **2200** rpm
